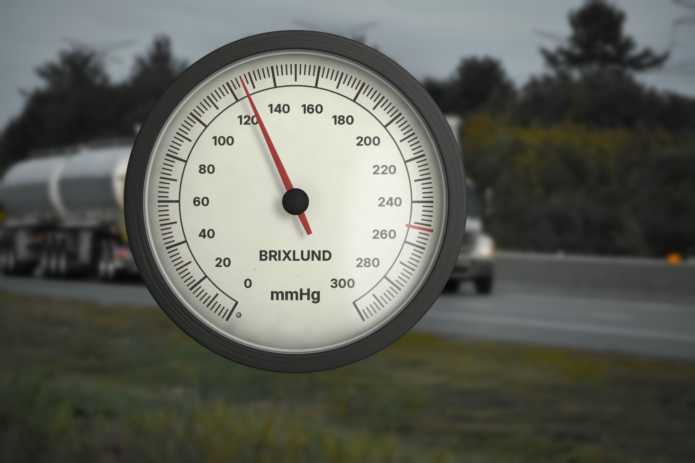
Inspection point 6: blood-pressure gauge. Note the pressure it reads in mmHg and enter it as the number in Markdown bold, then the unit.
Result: **126** mmHg
